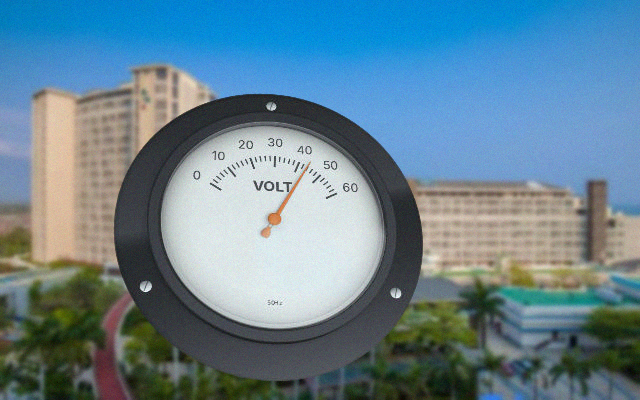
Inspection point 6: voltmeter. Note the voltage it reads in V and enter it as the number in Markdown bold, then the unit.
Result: **44** V
